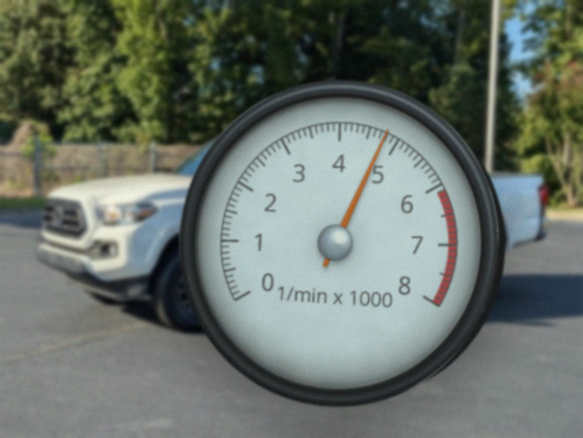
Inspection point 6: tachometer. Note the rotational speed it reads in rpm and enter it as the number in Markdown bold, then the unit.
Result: **4800** rpm
